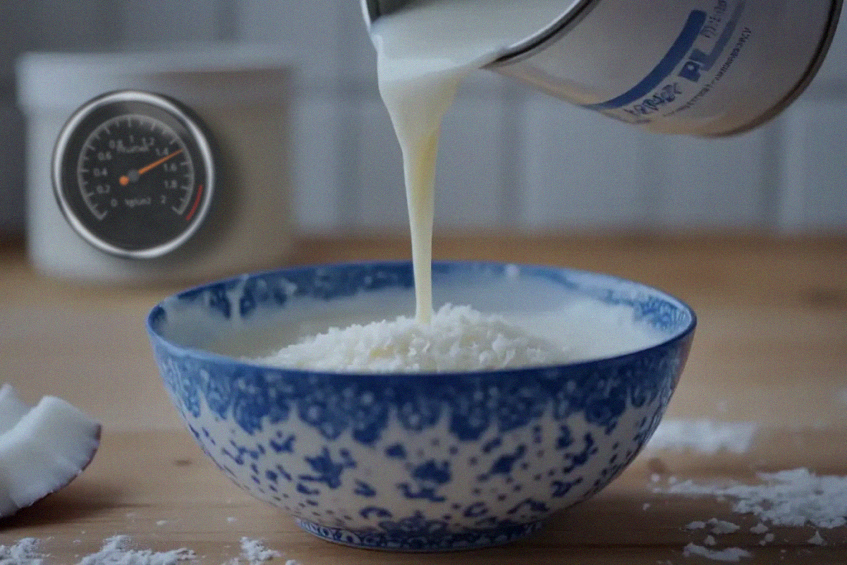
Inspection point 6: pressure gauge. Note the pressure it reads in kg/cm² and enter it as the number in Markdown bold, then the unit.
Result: **1.5** kg/cm²
